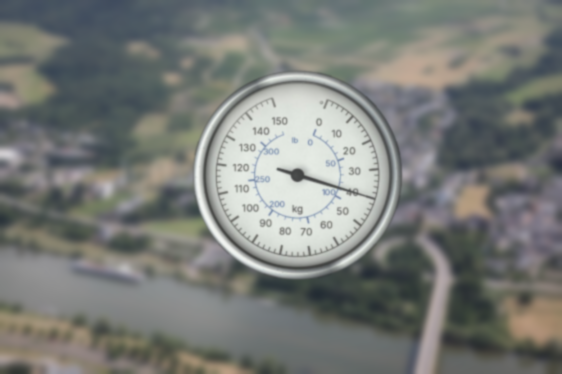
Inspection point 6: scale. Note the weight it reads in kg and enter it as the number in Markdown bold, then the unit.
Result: **40** kg
